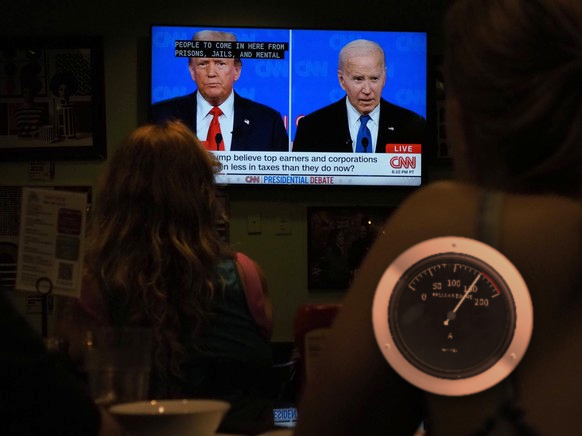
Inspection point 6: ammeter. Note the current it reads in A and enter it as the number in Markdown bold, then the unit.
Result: **150** A
